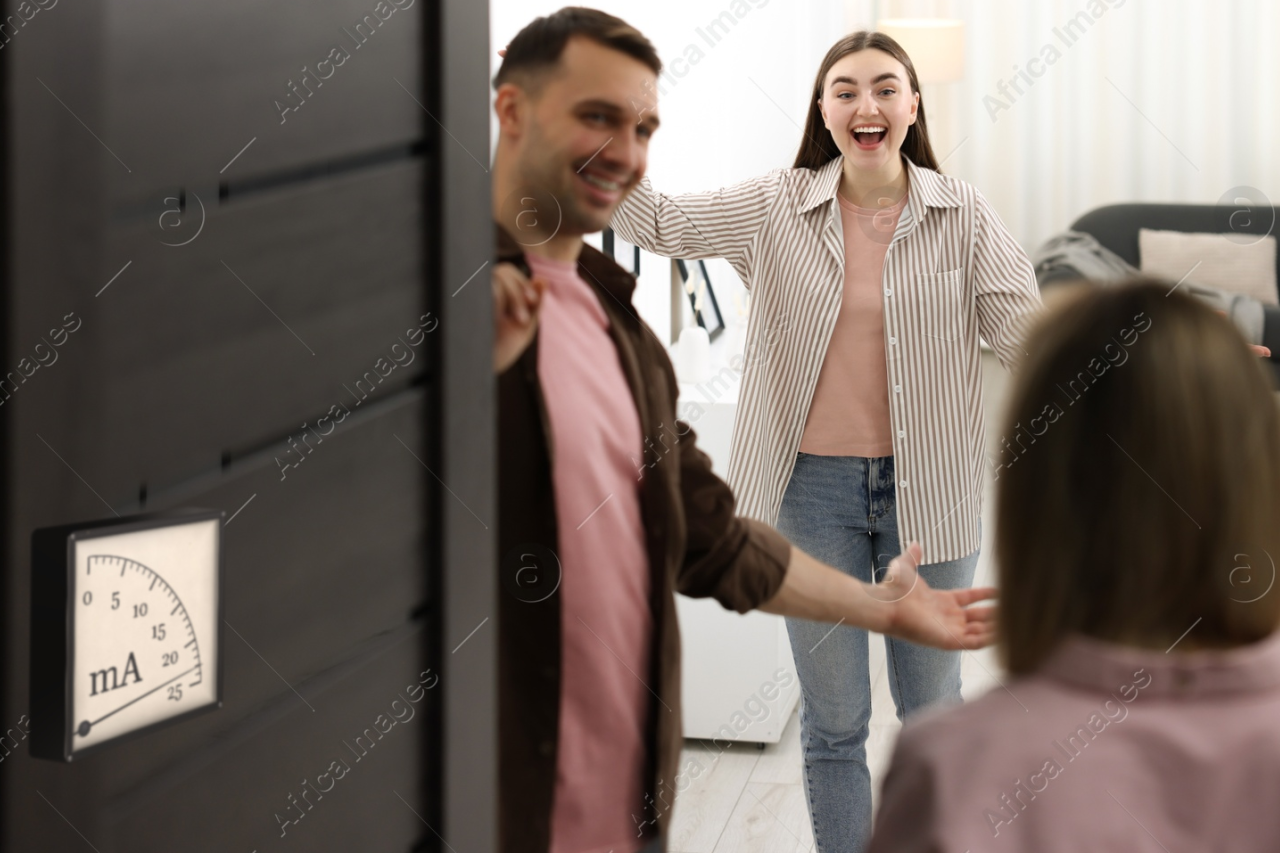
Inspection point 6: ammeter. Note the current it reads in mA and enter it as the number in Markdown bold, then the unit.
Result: **23** mA
